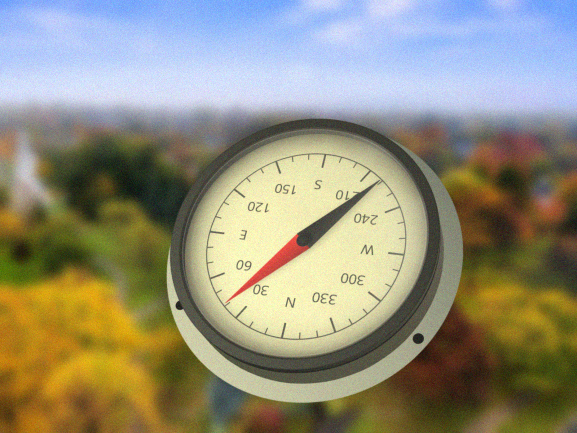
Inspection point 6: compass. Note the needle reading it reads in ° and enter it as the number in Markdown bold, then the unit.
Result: **40** °
